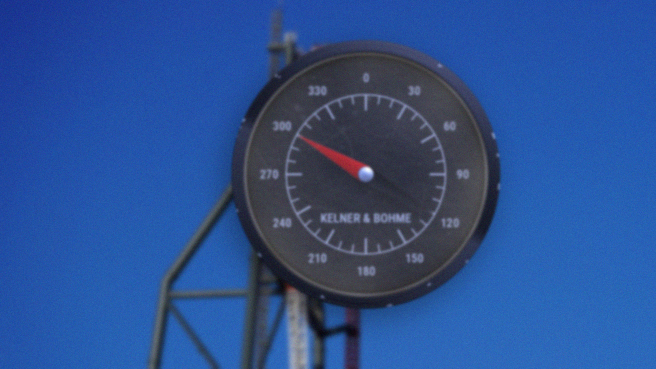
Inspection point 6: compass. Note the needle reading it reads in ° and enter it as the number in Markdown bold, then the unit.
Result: **300** °
